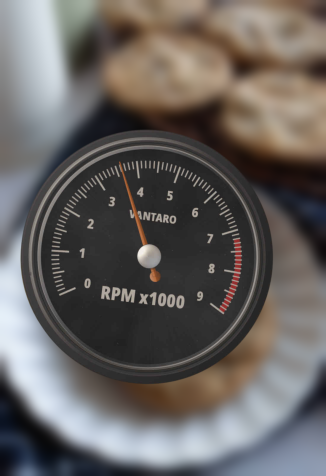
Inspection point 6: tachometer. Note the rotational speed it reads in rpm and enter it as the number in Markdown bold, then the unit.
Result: **3600** rpm
